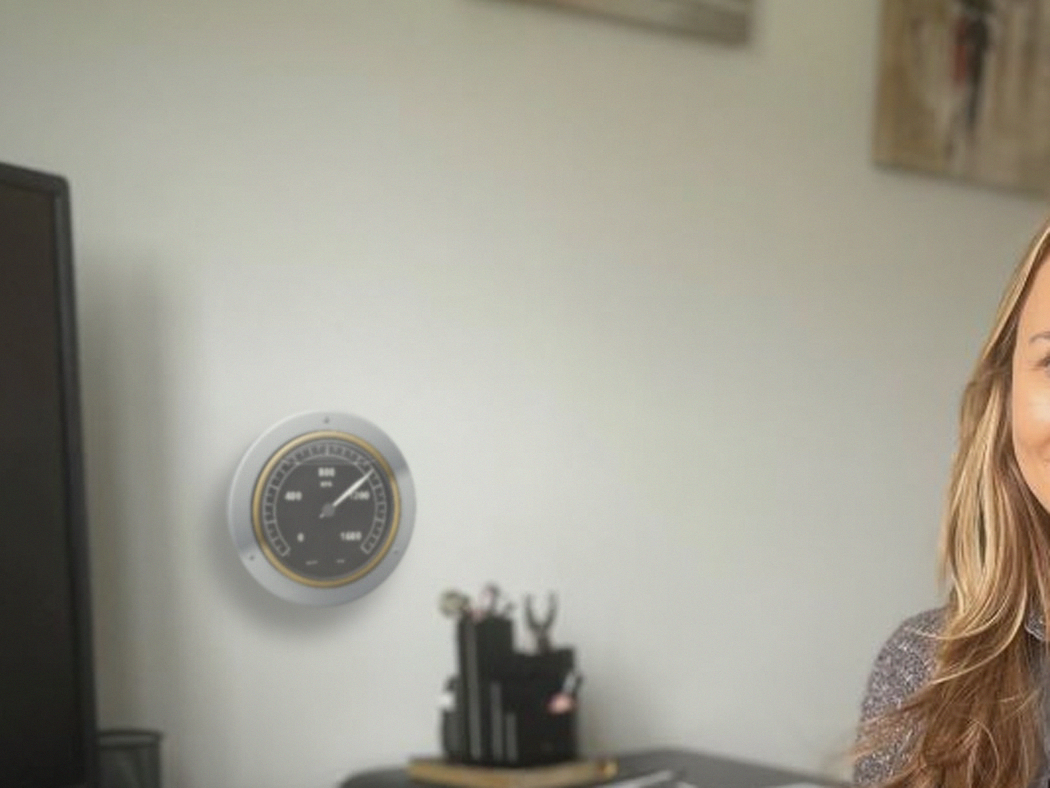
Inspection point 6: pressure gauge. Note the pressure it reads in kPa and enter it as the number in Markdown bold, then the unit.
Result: **1100** kPa
